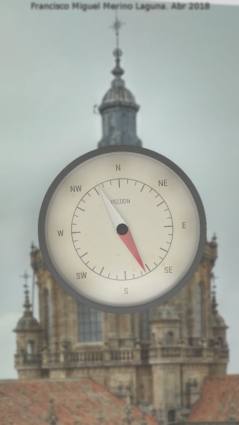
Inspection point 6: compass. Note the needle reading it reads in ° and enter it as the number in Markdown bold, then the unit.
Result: **155** °
